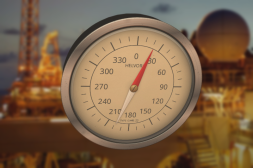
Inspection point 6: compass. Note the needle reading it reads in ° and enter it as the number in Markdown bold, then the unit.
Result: **20** °
